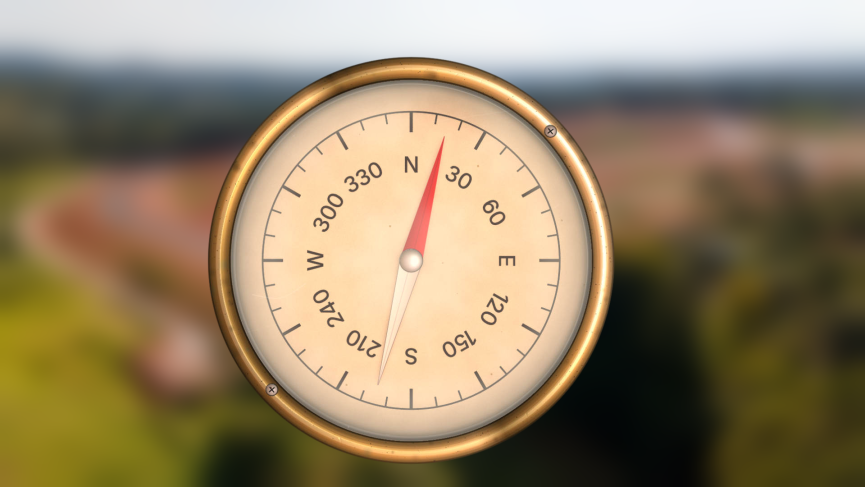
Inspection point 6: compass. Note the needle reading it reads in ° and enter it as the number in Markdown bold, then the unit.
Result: **15** °
